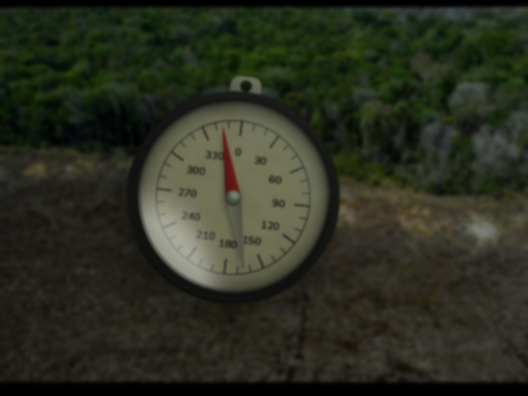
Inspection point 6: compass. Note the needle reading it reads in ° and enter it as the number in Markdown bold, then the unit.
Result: **345** °
